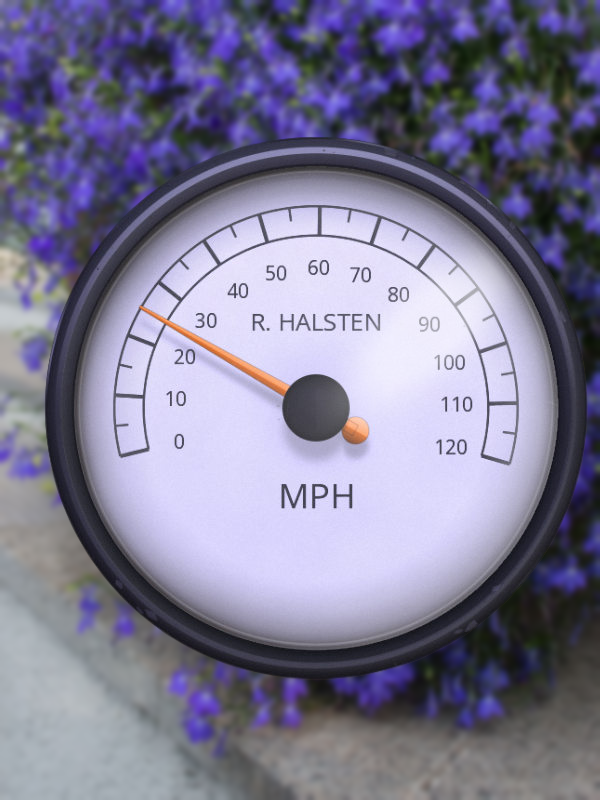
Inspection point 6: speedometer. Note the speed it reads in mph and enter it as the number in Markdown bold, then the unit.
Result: **25** mph
